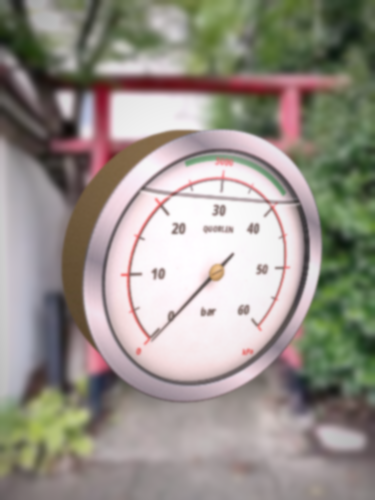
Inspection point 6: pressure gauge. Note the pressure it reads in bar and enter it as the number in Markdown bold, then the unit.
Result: **0** bar
